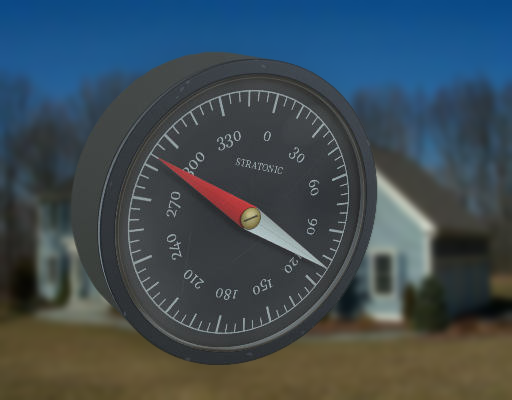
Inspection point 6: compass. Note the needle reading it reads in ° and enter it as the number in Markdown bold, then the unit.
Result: **290** °
